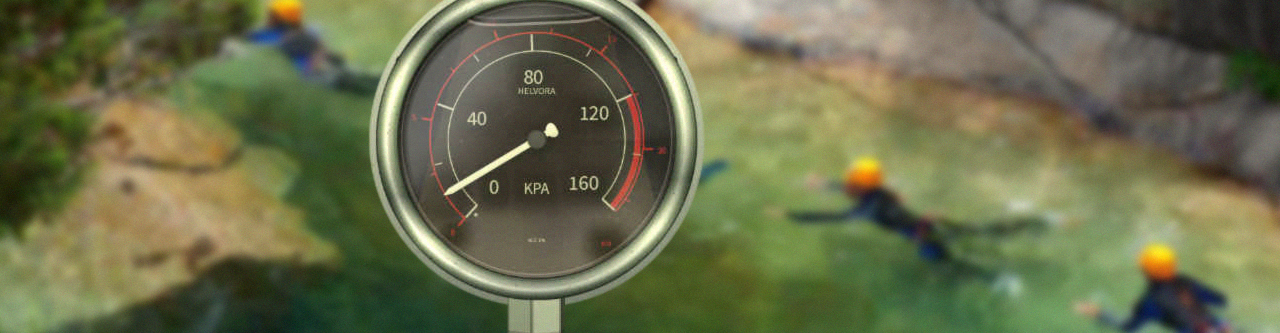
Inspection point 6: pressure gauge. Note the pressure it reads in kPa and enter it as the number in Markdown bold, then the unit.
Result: **10** kPa
